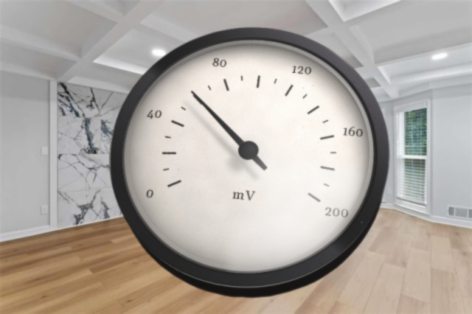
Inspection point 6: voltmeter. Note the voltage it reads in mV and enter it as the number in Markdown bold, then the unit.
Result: **60** mV
